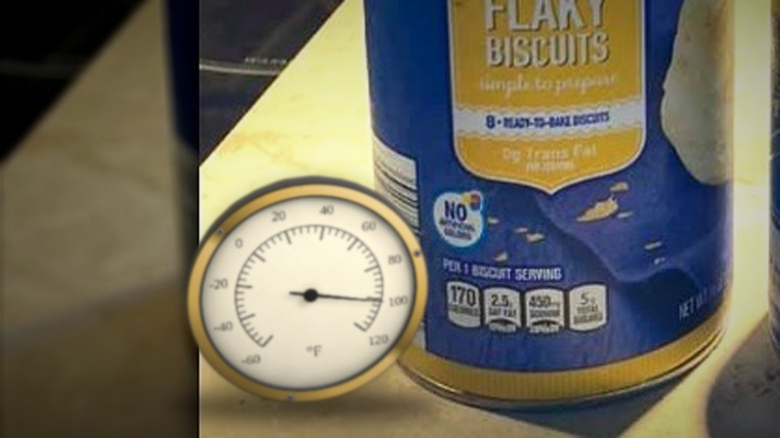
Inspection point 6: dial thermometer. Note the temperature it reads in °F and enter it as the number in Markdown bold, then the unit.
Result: **100** °F
